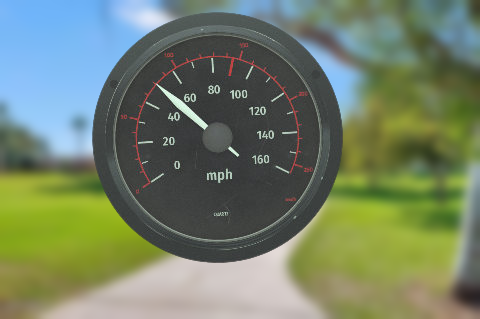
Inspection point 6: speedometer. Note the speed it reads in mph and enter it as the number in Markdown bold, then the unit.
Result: **50** mph
